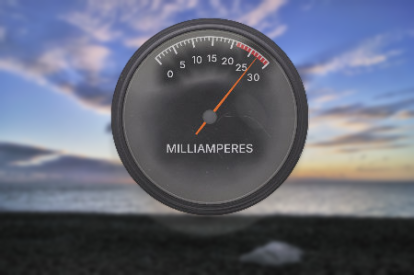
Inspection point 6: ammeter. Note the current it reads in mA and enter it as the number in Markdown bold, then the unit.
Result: **27** mA
